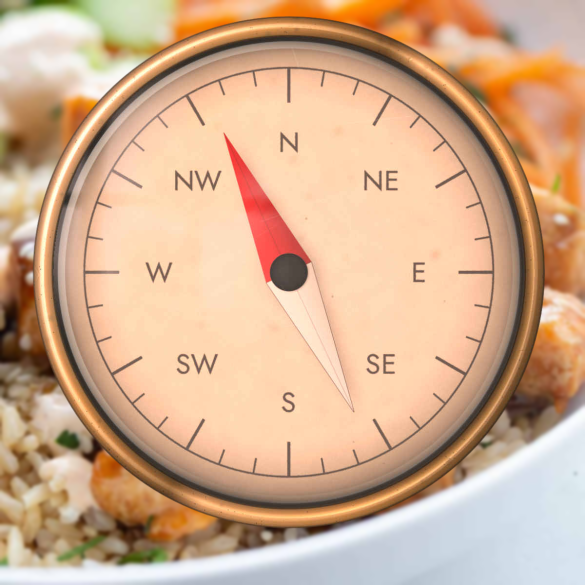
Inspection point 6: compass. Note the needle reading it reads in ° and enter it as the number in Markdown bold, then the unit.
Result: **335** °
